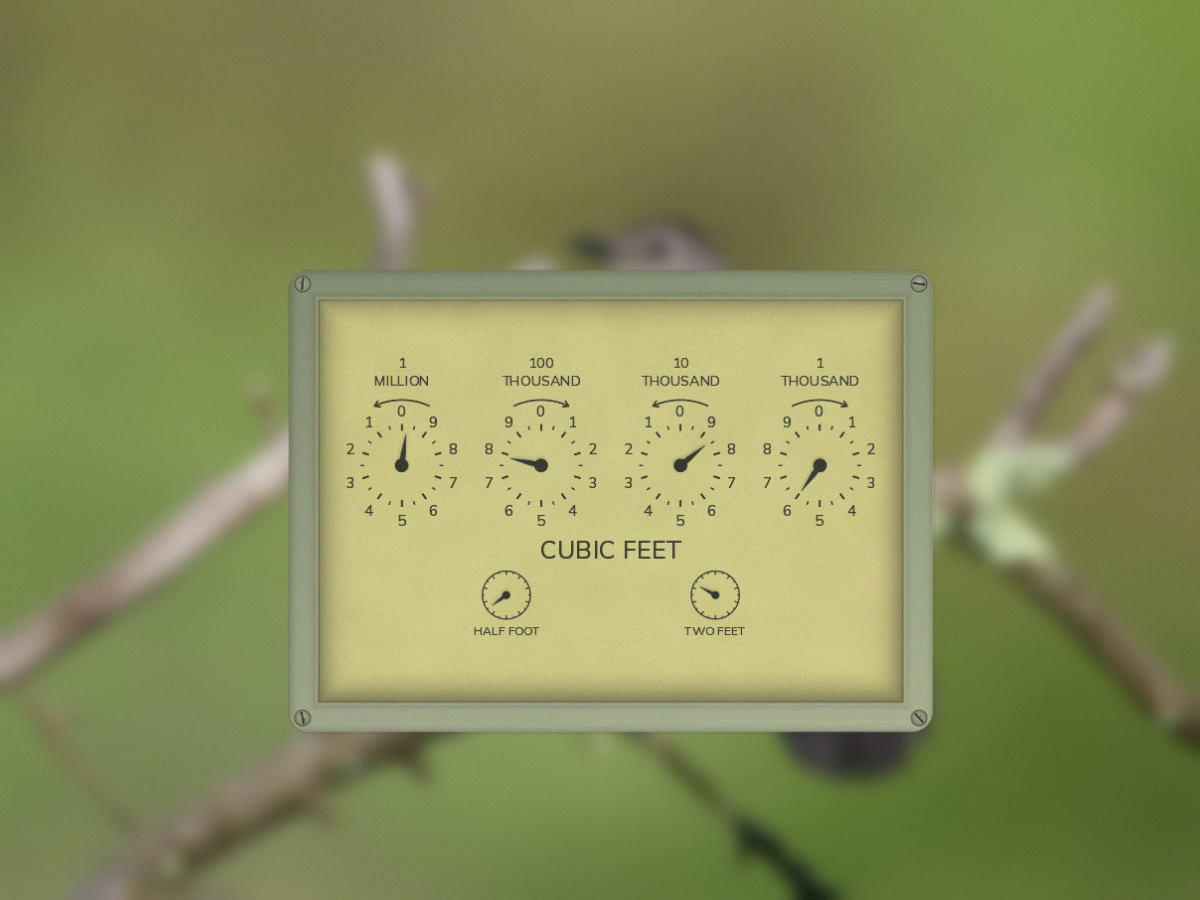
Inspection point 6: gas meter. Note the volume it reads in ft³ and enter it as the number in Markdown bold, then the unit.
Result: **978600** ft³
